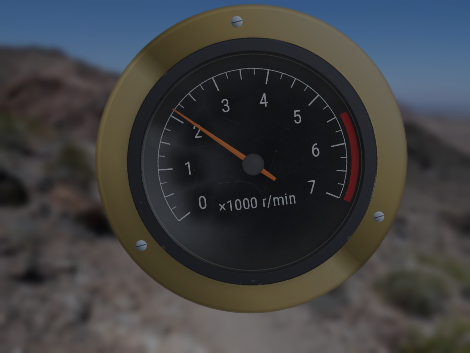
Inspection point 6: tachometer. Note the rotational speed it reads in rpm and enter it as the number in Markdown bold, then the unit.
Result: **2125** rpm
